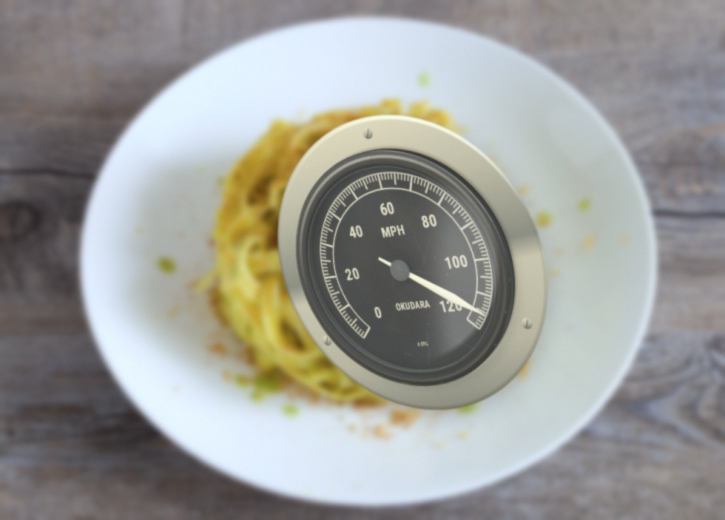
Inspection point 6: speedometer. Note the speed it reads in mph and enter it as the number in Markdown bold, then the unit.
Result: **115** mph
